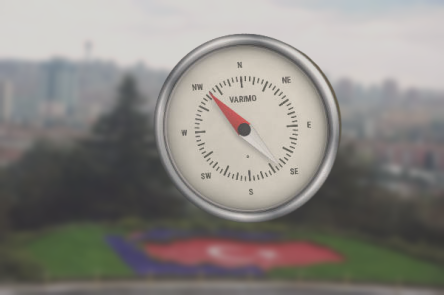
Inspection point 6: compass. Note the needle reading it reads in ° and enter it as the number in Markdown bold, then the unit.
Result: **320** °
